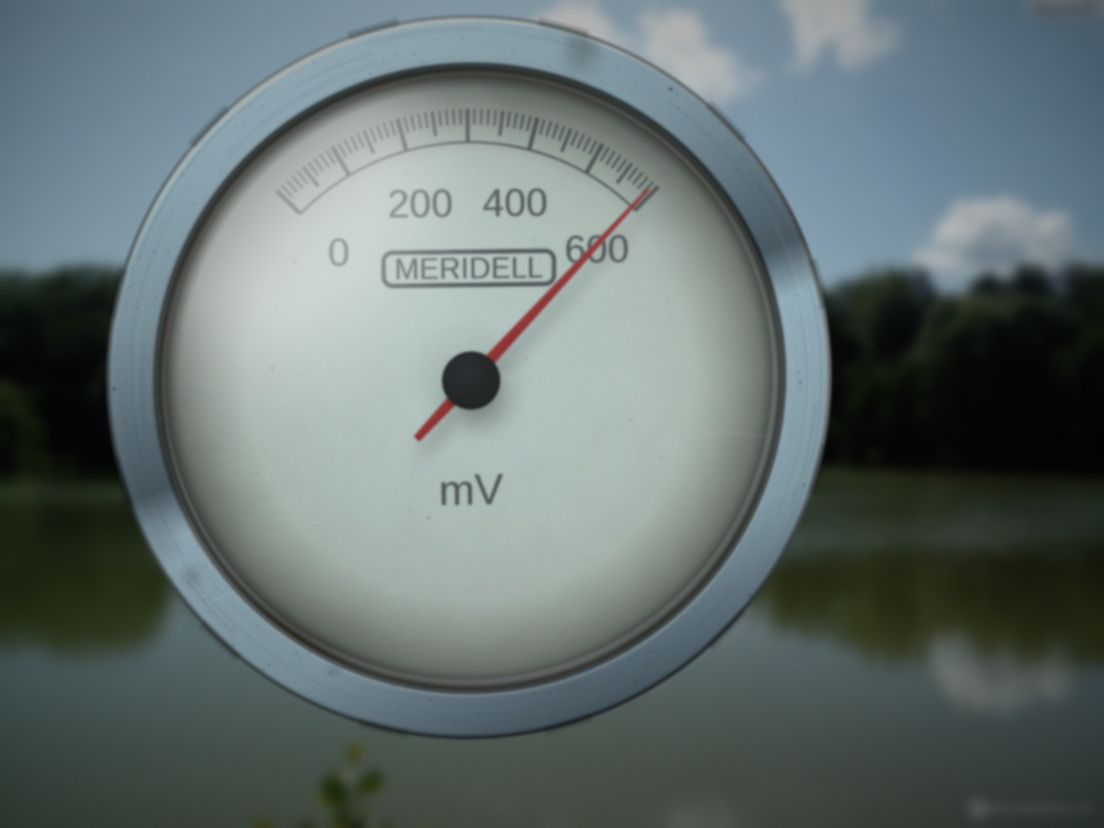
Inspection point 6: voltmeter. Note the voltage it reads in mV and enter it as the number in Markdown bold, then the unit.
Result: **590** mV
